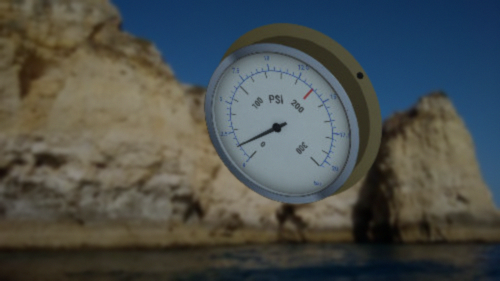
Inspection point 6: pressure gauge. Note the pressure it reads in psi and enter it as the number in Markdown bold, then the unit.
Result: **20** psi
